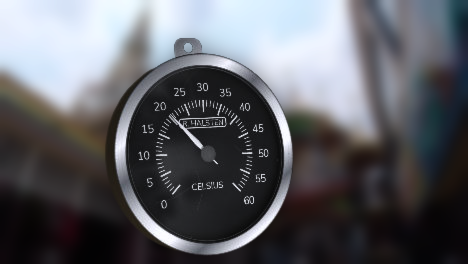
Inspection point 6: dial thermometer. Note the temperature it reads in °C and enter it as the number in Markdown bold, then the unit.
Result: **20** °C
